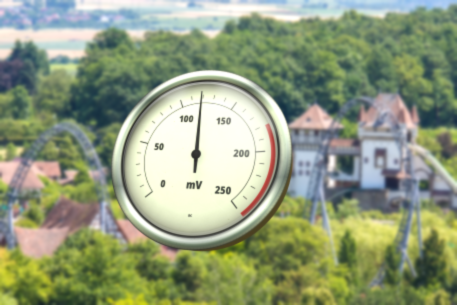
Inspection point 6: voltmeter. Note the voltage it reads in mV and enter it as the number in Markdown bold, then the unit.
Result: **120** mV
